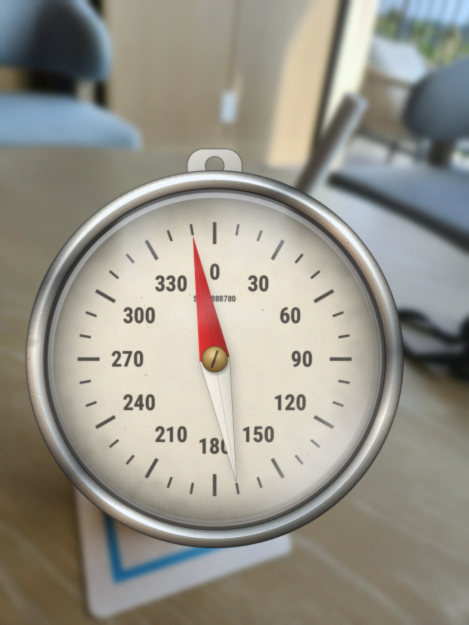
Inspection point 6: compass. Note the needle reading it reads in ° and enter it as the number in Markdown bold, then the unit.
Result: **350** °
